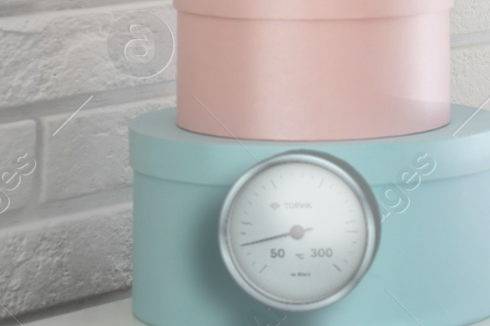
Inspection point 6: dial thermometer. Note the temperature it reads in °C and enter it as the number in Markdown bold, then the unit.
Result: **80** °C
